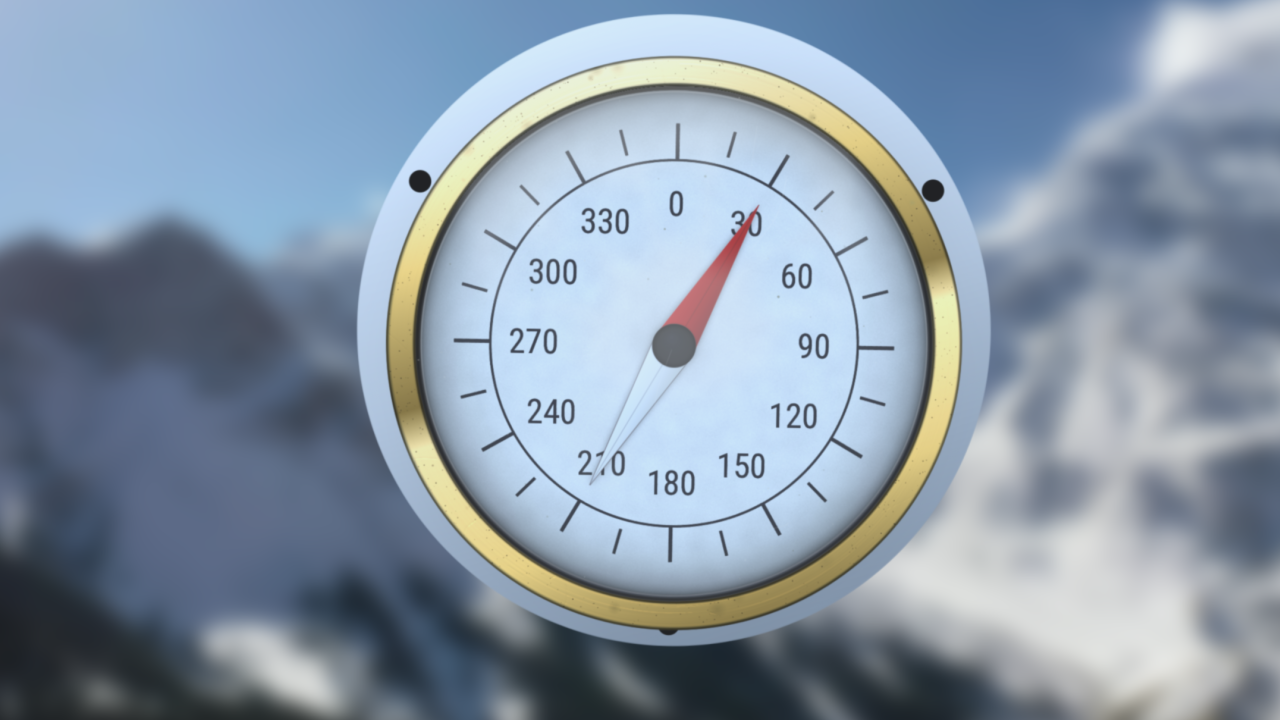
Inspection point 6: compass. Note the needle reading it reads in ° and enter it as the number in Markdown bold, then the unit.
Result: **30** °
